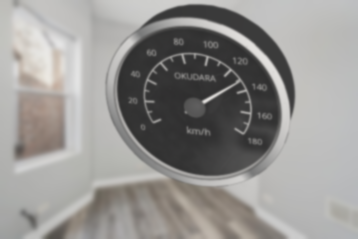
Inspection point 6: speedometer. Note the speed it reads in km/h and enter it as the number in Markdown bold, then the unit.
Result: **130** km/h
